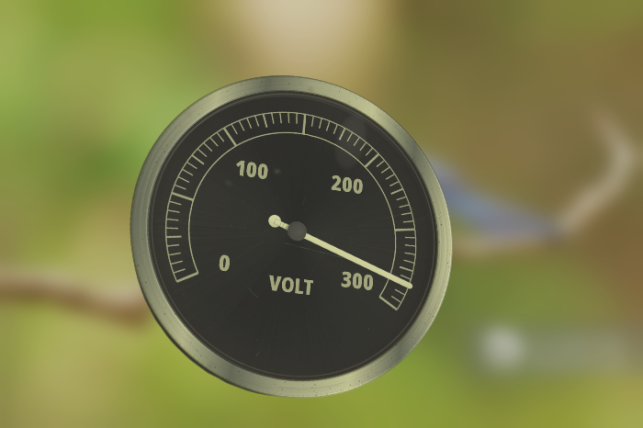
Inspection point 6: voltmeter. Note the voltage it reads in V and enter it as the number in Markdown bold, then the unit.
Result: **285** V
